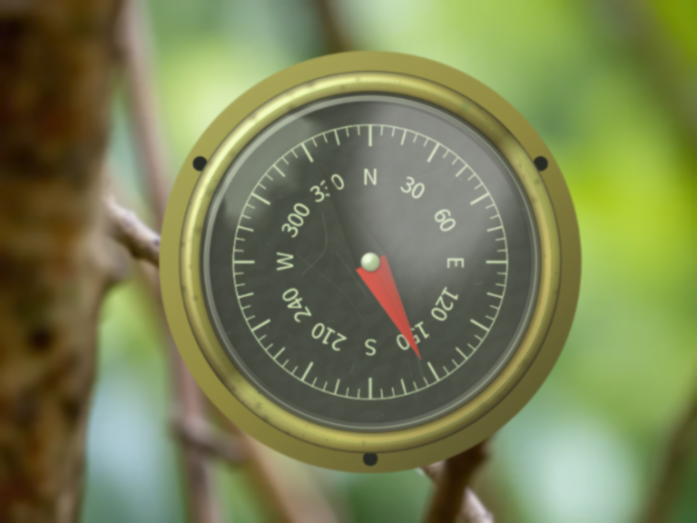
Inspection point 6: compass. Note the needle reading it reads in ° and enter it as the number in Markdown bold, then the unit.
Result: **152.5** °
